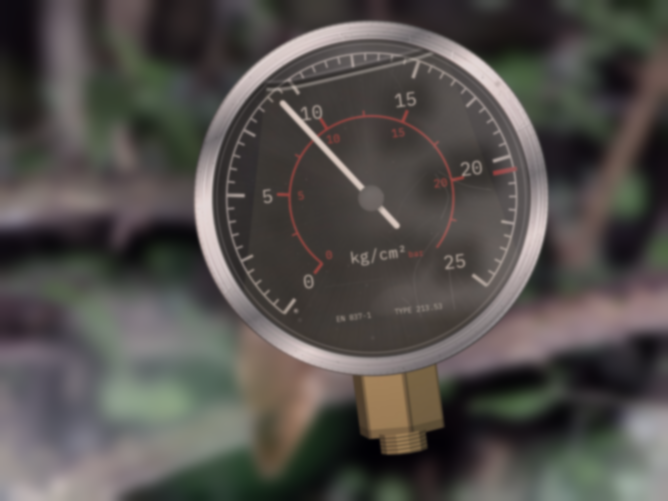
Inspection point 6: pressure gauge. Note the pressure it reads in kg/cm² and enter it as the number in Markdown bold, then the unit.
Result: **9.25** kg/cm²
